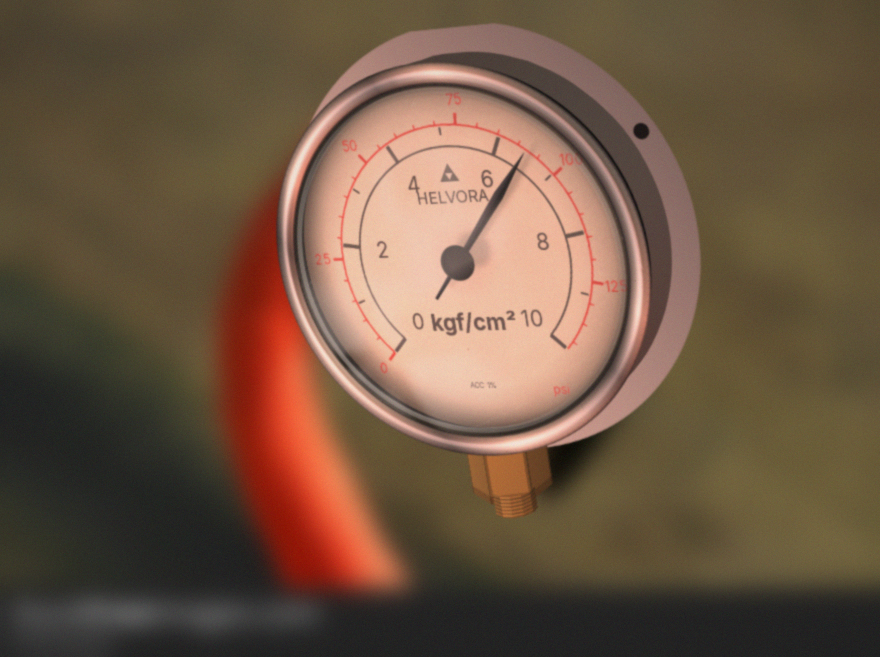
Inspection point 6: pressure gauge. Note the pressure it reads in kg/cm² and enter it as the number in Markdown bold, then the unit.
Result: **6.5** kg/cm²
